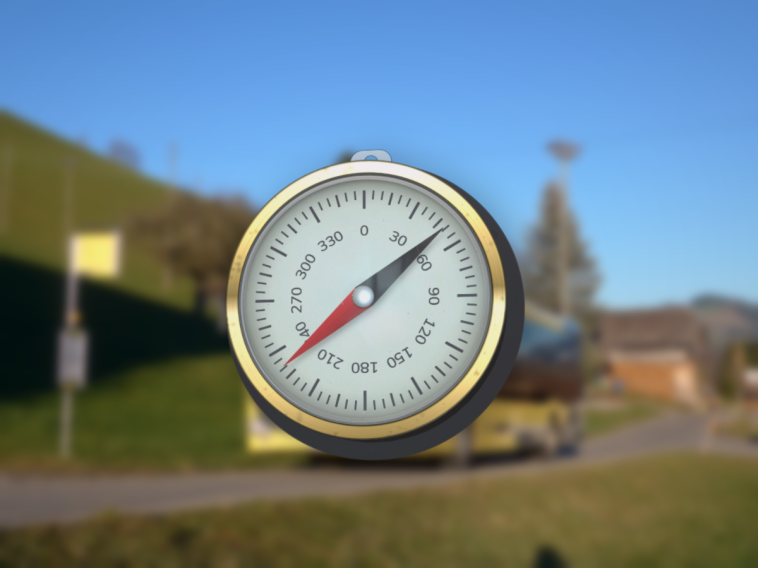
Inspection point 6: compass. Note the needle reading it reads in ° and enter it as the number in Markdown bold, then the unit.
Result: **230** °
